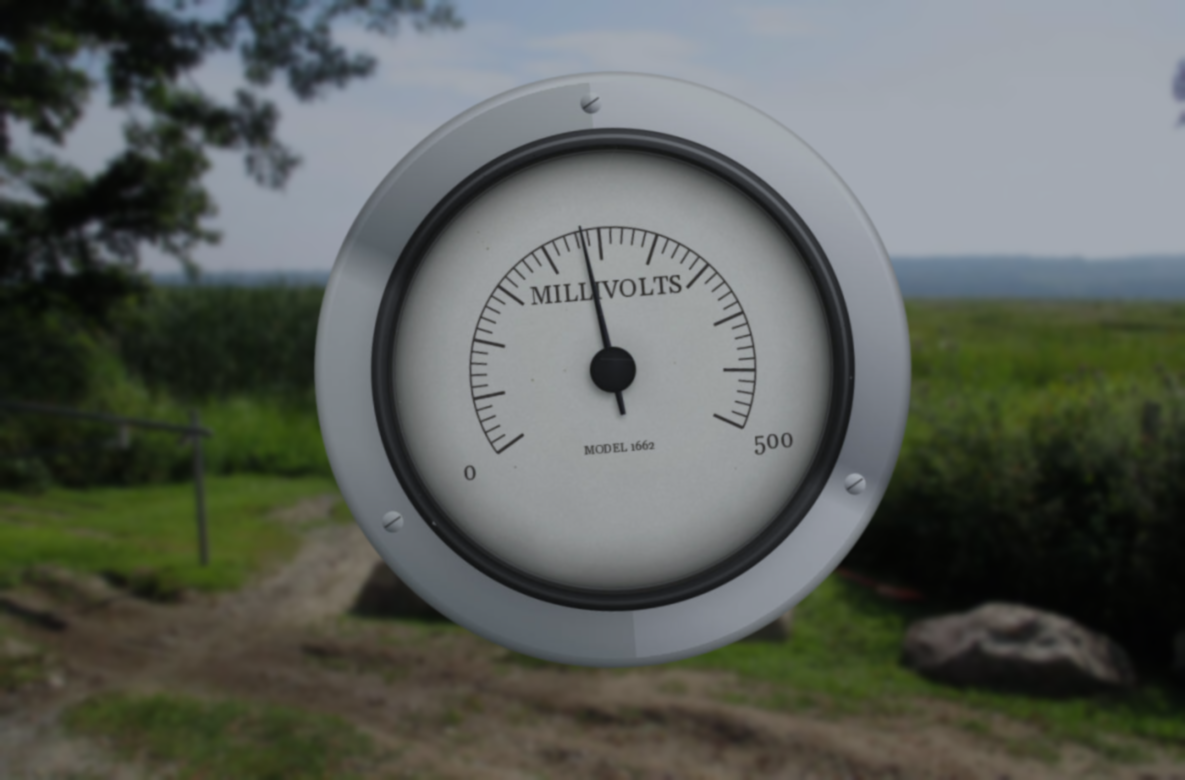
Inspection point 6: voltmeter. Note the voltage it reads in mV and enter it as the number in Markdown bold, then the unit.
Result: **235** mV
